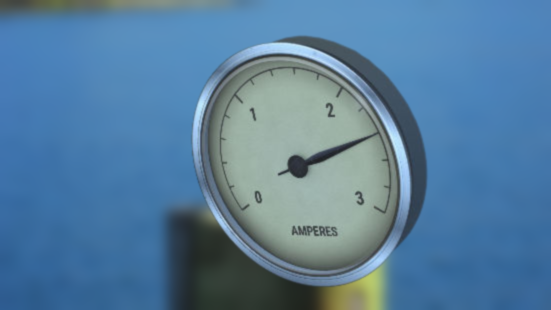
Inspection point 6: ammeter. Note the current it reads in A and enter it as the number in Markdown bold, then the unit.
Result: **2.4** A
